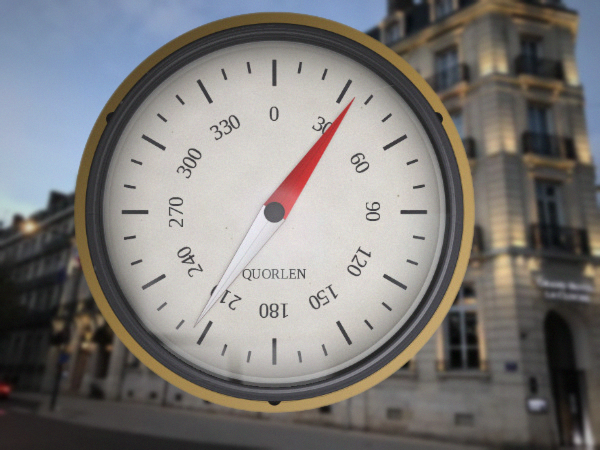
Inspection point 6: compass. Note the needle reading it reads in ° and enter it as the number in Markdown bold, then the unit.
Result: **35** °
